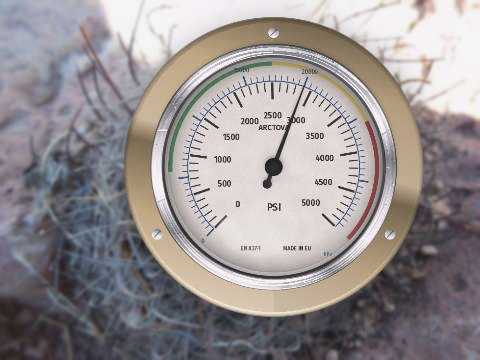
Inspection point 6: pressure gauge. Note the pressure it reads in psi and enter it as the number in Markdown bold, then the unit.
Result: **2900** psi
